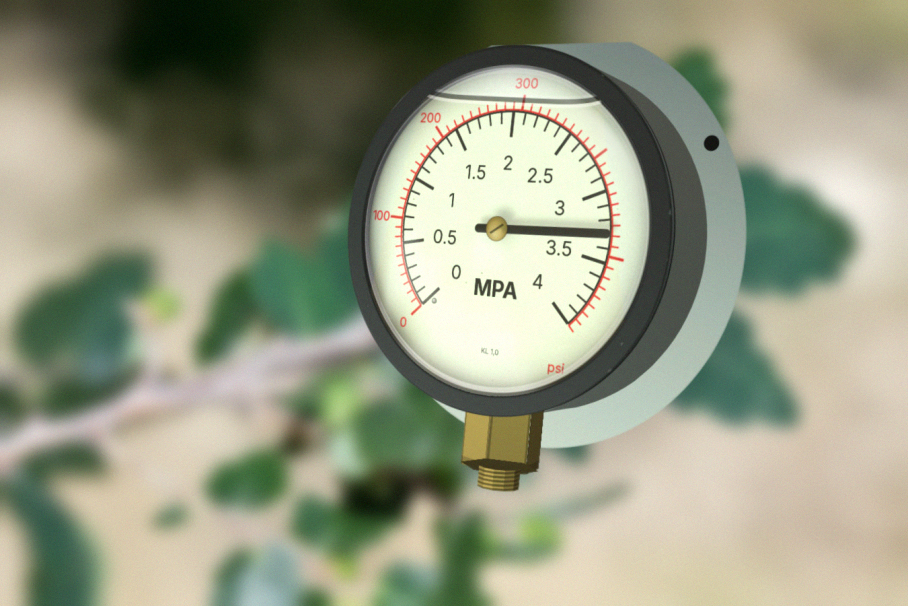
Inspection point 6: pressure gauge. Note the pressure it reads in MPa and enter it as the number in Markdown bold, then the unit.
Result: **3.3** MPa
